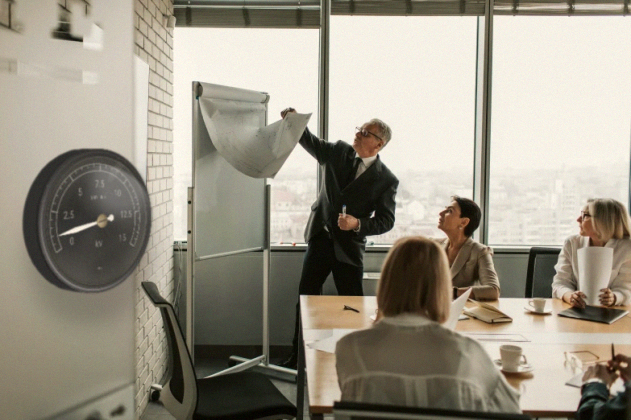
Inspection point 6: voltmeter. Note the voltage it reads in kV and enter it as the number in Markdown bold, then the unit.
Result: **1** kV
